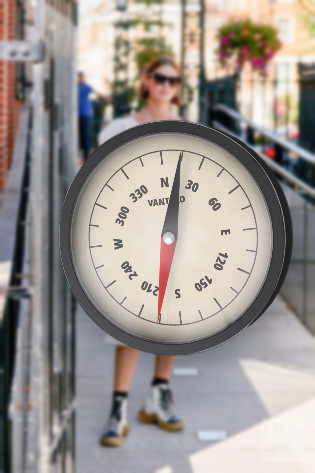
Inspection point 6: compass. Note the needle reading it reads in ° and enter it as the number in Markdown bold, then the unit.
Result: **195** °
